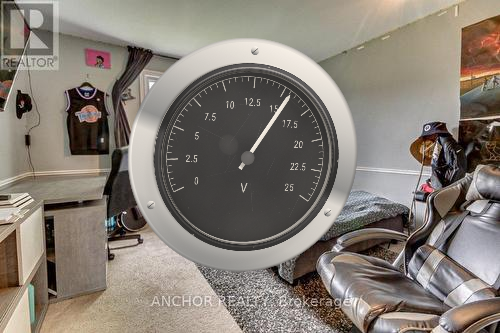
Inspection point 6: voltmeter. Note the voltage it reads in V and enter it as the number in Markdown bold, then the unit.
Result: **15.5** V
